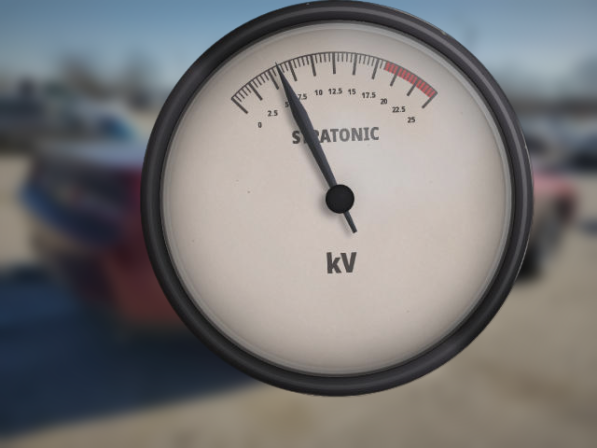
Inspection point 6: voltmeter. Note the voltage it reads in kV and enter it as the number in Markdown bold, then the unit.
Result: **6** kV
